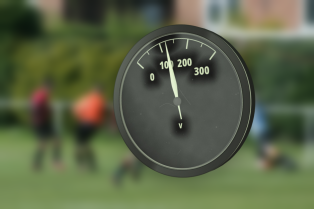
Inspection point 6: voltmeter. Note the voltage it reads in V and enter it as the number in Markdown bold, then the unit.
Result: **125** V
